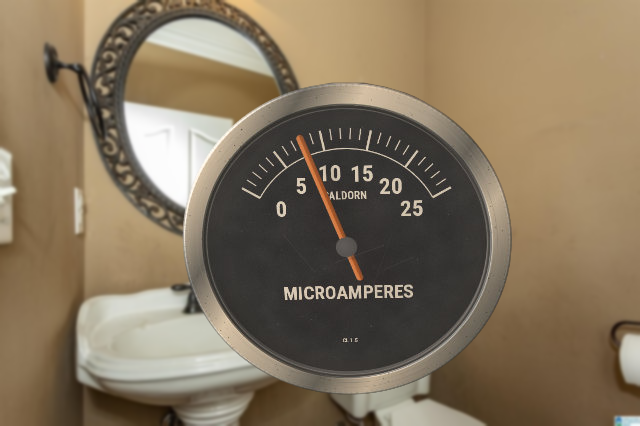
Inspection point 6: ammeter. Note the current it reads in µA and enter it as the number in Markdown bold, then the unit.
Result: **8** µA
